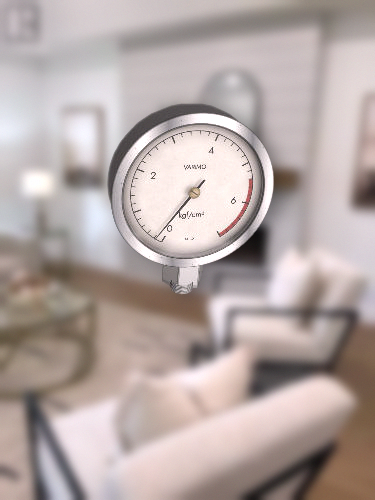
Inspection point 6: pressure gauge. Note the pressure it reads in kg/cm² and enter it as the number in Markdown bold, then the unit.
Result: **0.2** kg/cm²
